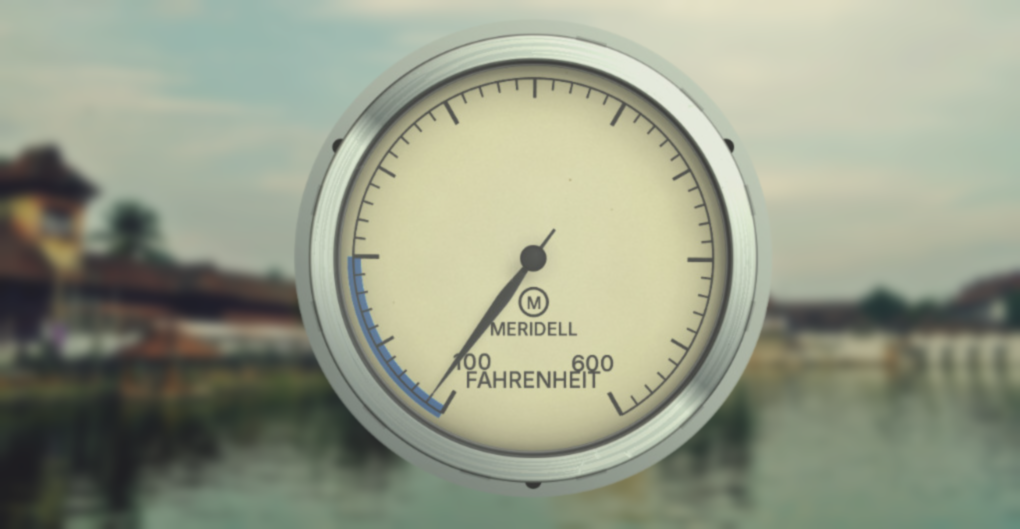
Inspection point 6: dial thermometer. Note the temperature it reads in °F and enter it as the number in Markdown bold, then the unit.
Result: **110** °F
